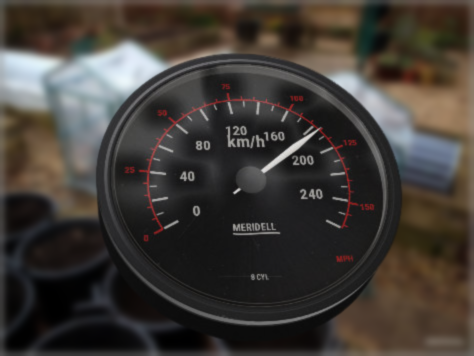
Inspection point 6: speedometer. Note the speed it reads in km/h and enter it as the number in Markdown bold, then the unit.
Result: **185** km/h
